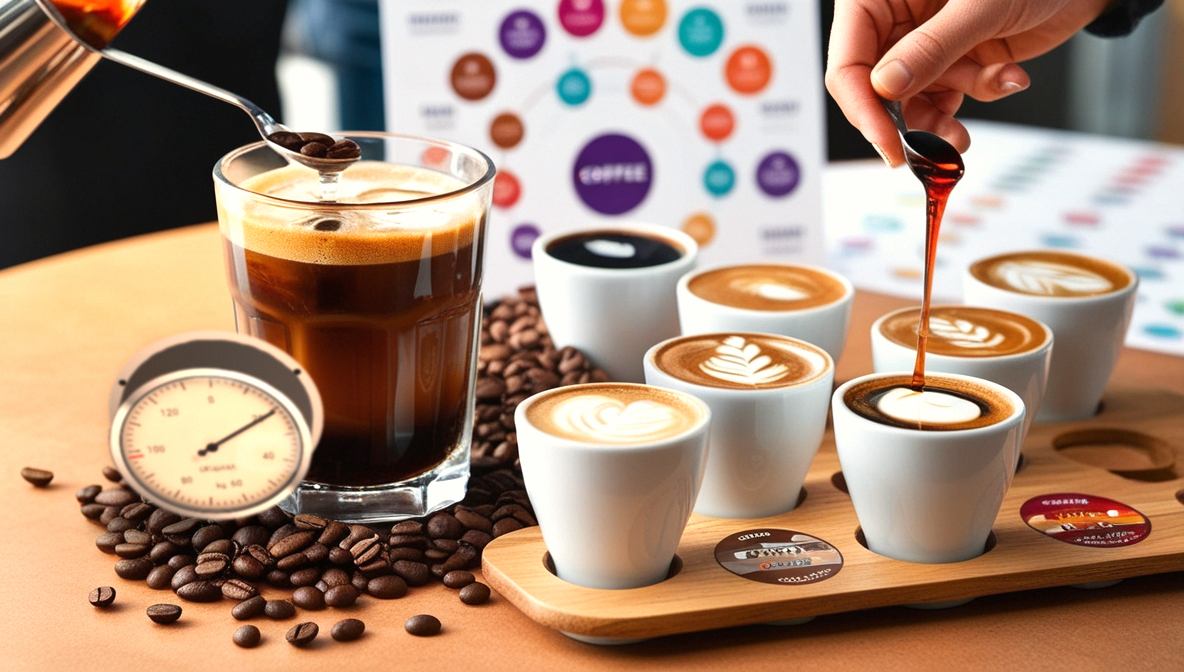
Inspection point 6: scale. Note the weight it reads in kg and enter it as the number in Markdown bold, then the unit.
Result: **20** kg
